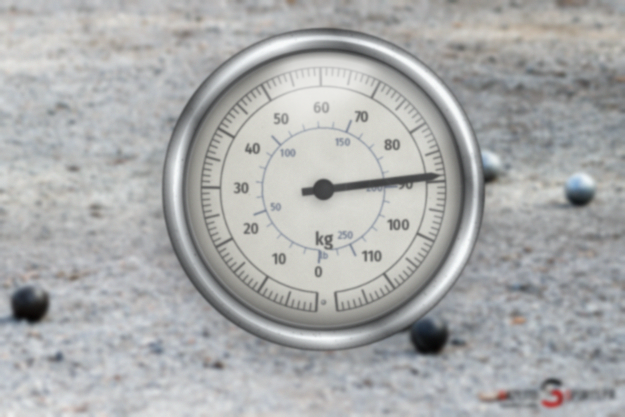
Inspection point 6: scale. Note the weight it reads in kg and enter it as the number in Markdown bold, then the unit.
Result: **89** kg
